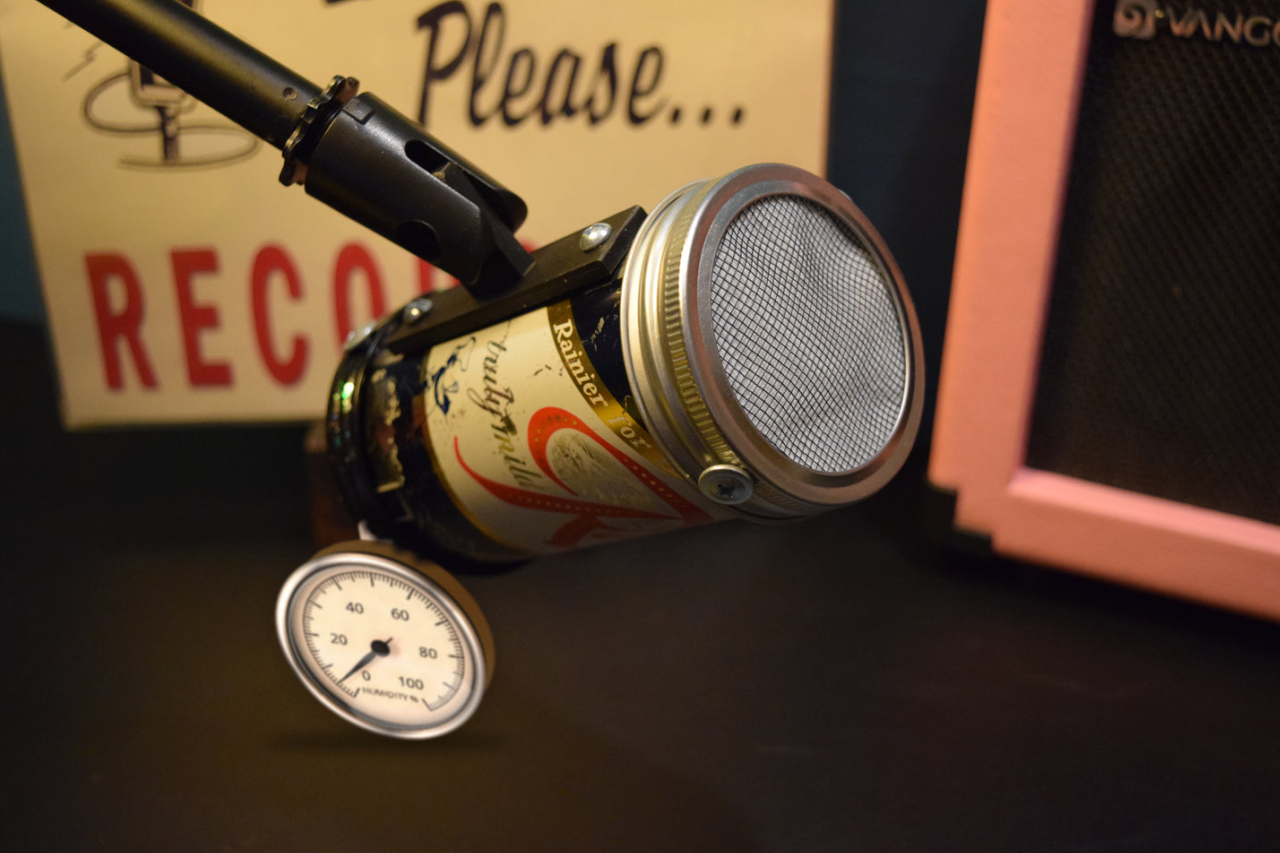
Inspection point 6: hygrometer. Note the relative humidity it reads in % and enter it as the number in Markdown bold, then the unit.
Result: **5** %
